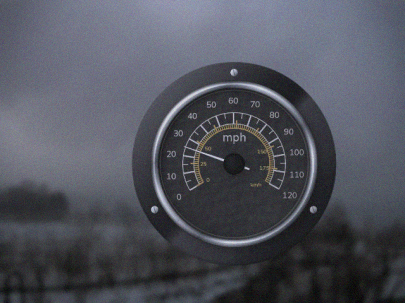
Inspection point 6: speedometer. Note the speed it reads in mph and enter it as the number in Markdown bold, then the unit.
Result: **25** mph
